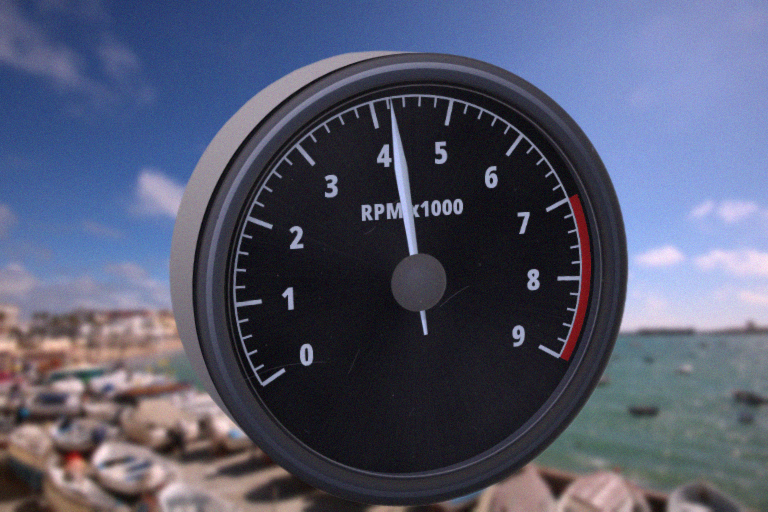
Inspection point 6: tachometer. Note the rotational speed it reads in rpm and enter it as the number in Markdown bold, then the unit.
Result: **4200** rpm
